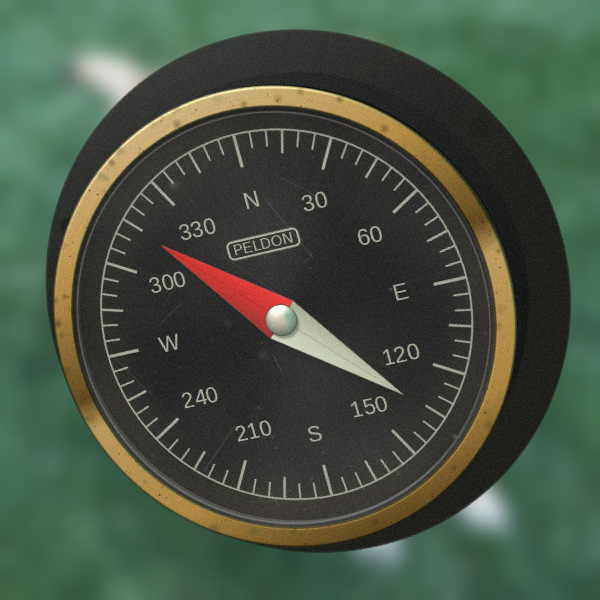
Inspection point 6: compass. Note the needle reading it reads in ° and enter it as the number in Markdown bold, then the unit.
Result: **315** °
